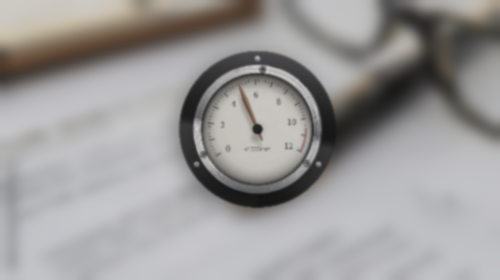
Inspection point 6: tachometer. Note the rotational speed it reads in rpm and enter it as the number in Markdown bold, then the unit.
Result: **5000** rpm
